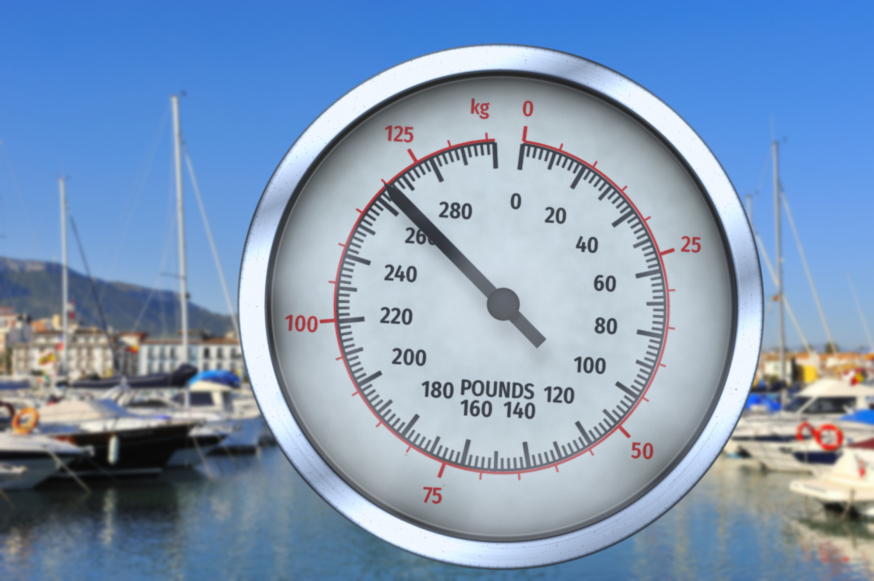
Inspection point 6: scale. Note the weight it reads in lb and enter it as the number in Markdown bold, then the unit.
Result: **264** lb
